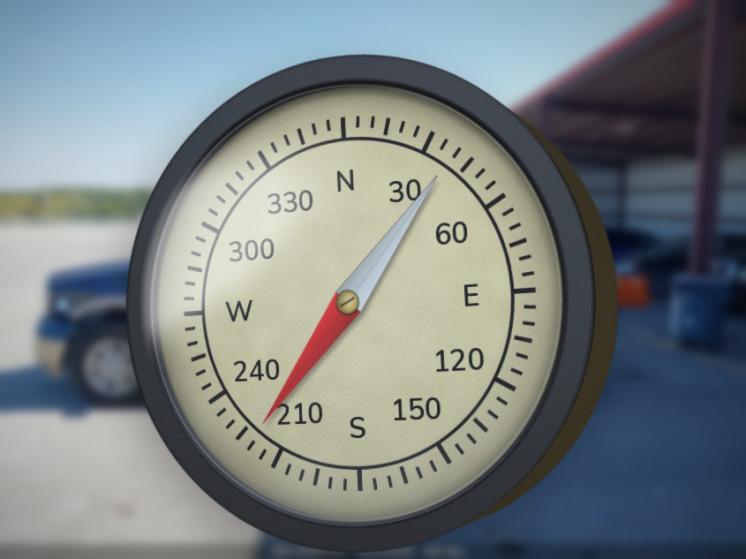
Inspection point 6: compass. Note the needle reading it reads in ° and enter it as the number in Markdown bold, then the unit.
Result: **220** °
